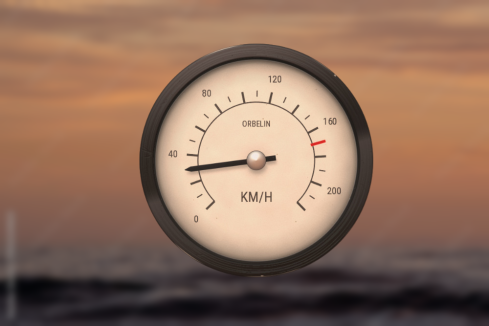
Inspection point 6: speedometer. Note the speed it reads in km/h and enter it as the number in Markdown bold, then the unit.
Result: **30** km/h
